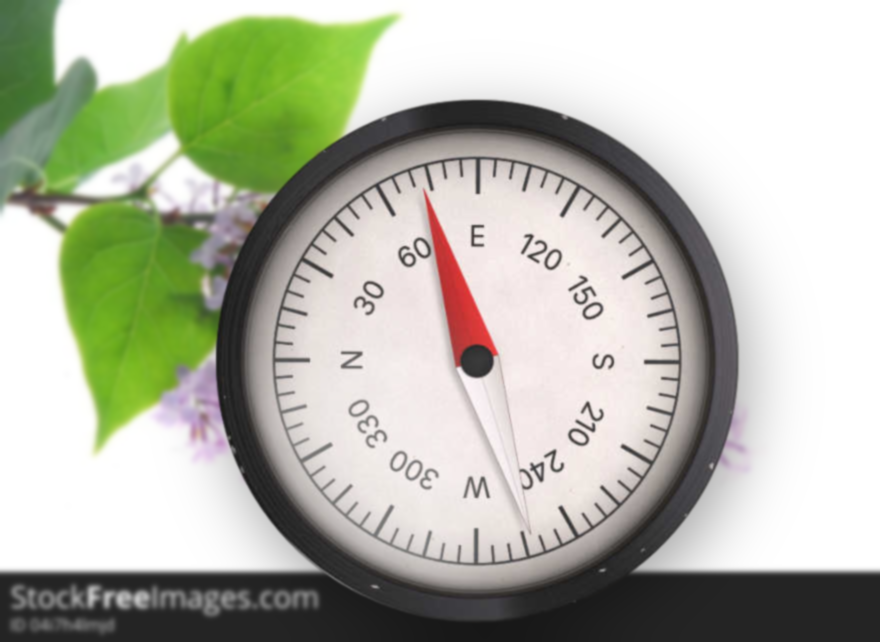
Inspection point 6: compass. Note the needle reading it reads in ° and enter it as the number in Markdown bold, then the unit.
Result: **72.5** °
